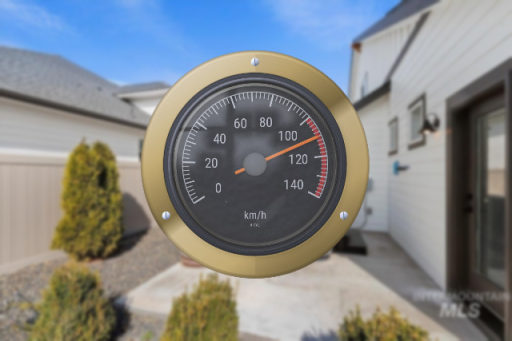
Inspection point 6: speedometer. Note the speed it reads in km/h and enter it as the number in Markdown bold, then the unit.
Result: **110** km/h
